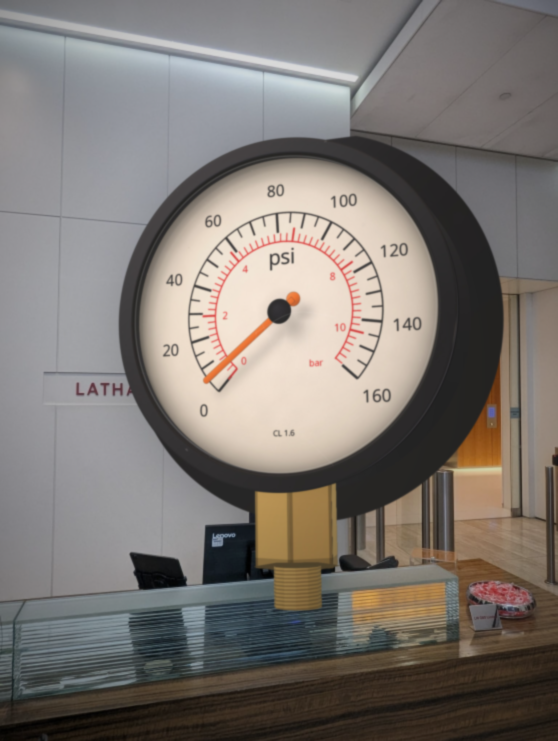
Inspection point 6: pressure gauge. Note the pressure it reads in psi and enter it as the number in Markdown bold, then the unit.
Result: **5** psi
